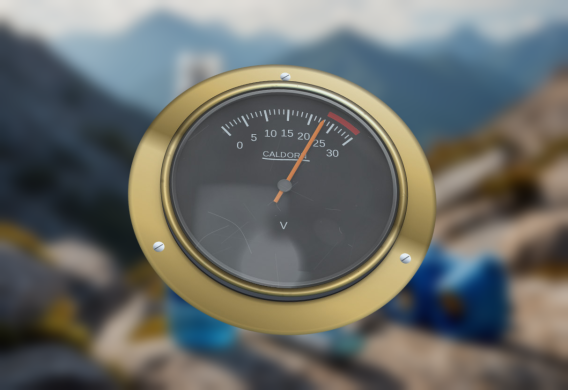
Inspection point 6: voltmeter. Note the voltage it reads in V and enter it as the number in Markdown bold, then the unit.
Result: **23** V
